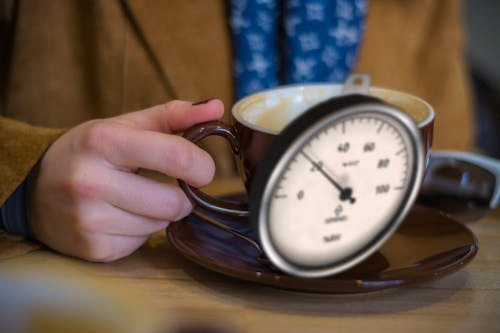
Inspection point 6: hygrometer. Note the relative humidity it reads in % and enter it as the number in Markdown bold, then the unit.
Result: **20** %
